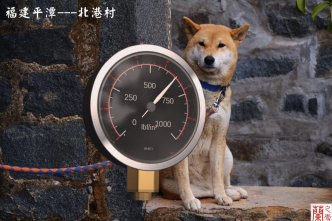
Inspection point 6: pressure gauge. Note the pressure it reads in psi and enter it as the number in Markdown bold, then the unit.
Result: **650** psi
